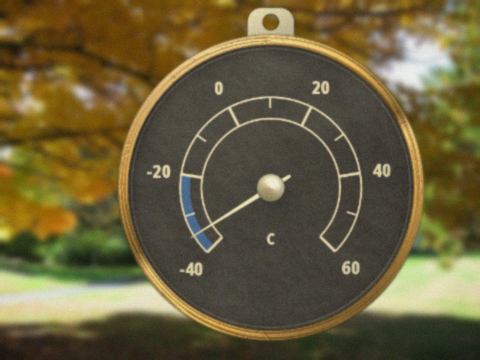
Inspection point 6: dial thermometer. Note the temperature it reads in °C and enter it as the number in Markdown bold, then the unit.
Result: **-35** °C
